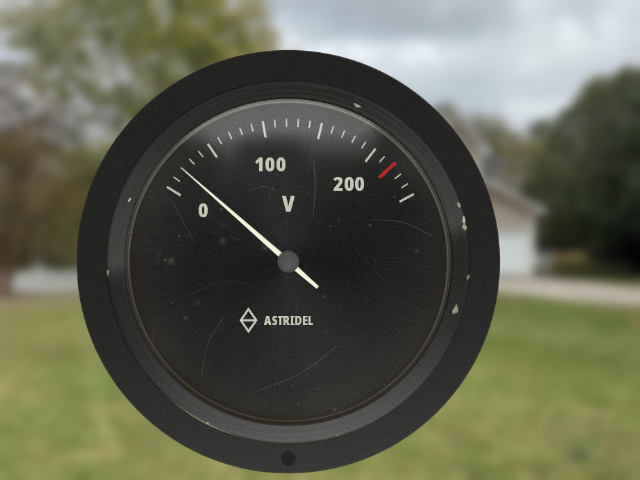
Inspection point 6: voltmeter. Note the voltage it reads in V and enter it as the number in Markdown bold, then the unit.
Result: **20** V
